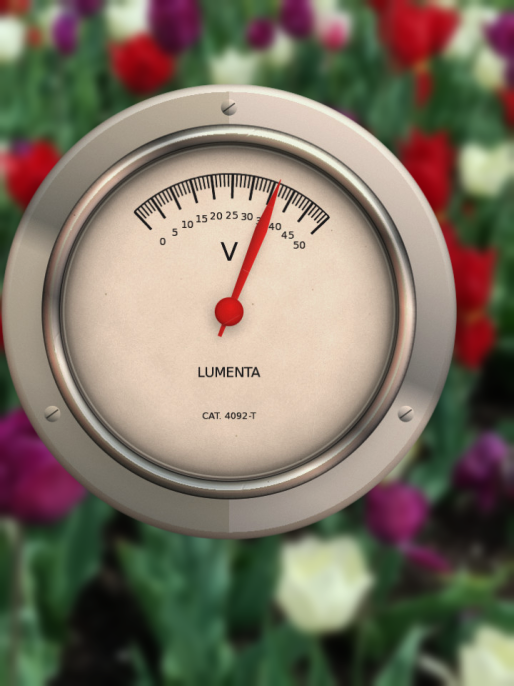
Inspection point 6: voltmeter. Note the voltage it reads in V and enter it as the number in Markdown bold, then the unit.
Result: **36** V
